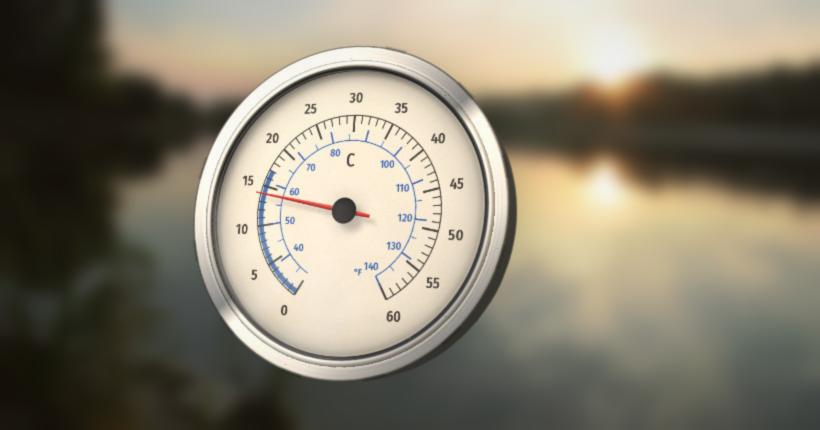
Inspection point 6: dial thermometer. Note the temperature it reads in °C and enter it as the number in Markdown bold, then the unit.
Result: **14** °C
